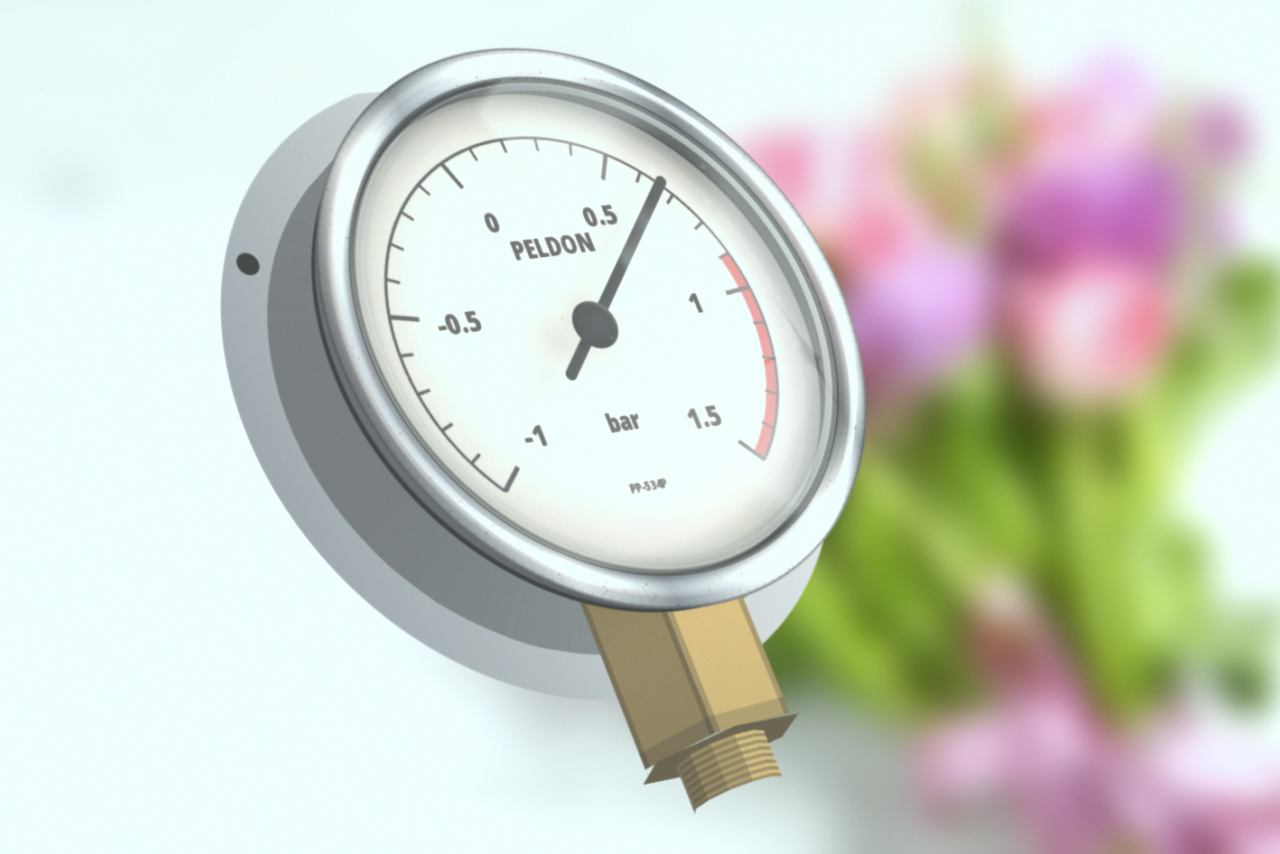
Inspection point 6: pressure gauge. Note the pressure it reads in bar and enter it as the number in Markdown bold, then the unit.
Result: **0.65** bar
